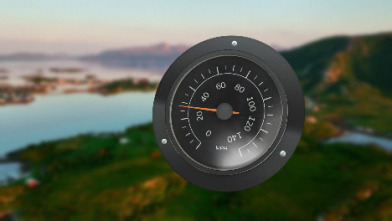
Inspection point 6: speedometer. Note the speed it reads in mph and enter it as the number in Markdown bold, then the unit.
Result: **27.5** mph
